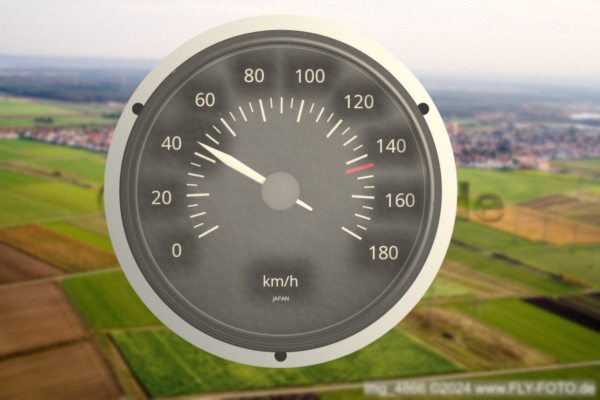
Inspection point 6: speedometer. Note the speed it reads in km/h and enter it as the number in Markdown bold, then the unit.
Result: **45** km/h
